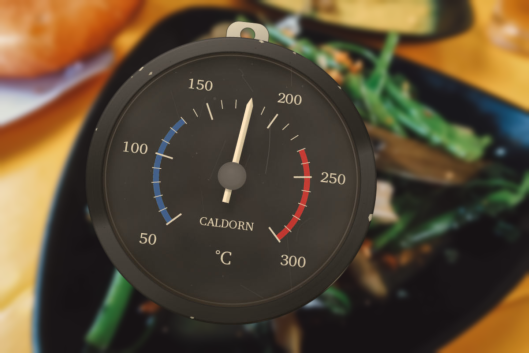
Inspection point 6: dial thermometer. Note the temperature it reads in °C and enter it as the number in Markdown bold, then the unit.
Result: **180** °C
